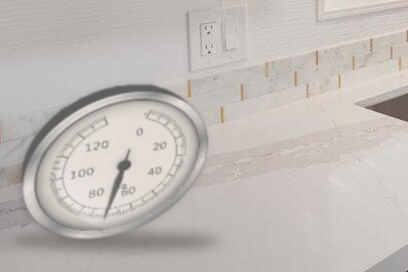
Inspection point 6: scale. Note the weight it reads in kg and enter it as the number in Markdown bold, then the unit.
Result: **70** kg
